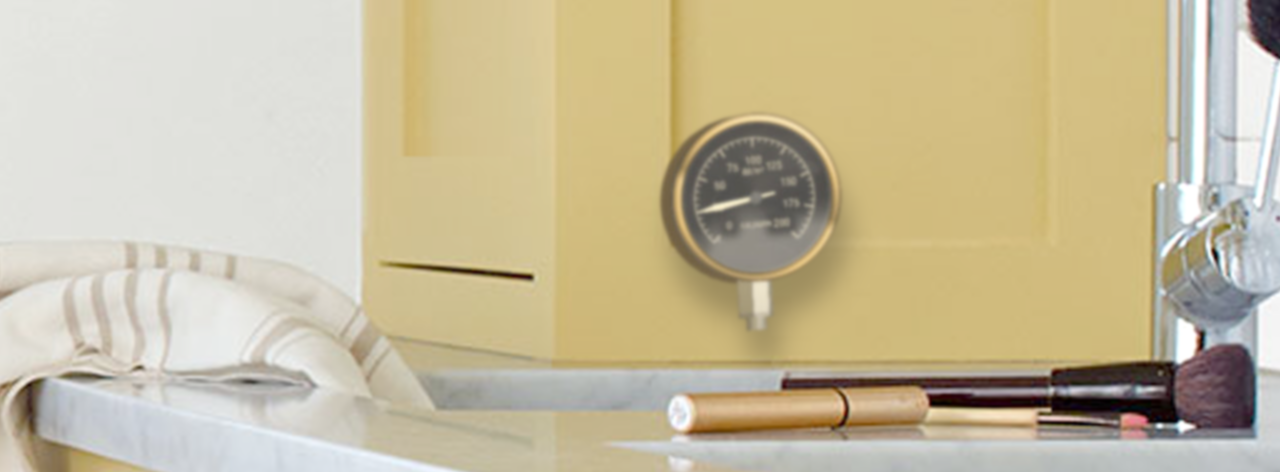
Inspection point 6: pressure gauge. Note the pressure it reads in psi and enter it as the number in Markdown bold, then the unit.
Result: **25** psi
